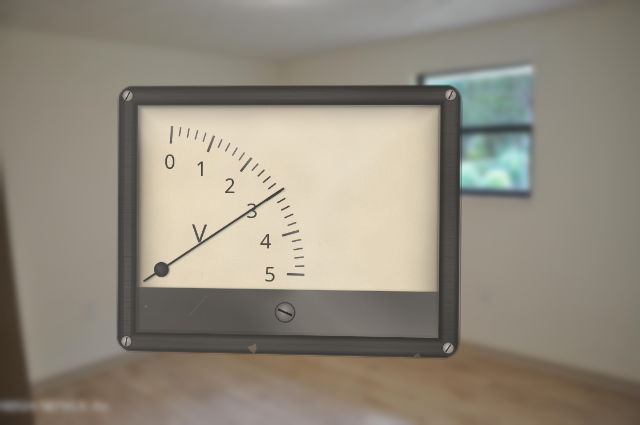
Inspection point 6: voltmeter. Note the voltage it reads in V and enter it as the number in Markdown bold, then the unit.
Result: **3** V
